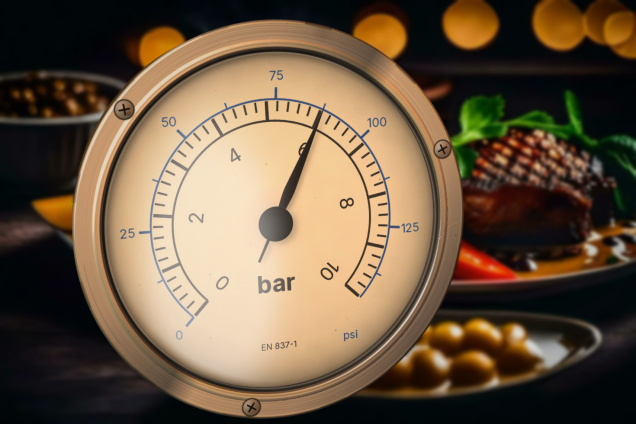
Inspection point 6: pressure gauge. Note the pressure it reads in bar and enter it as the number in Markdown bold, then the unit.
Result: **6** bar
